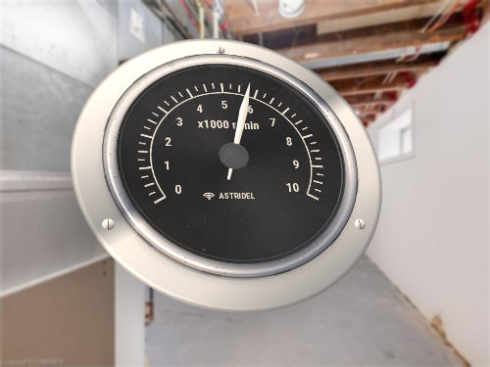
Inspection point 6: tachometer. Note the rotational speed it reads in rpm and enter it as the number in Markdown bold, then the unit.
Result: **5750** rpm
